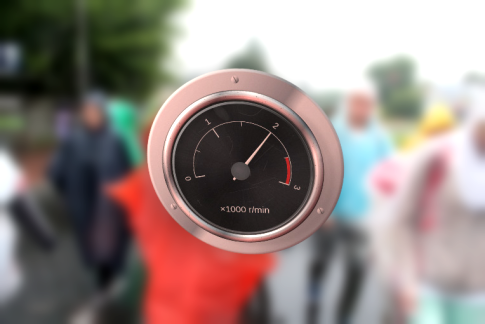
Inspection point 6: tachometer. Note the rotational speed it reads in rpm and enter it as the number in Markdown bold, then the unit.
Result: **2000** rpm
